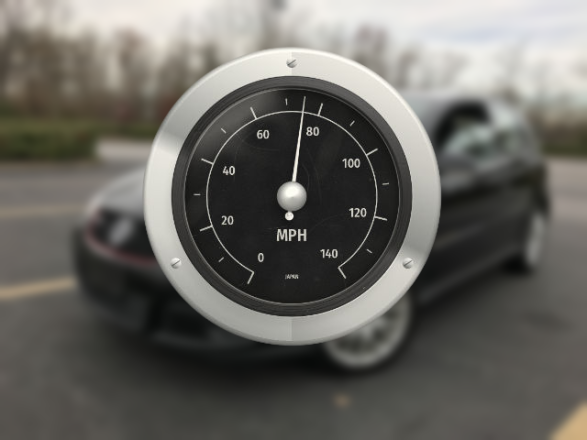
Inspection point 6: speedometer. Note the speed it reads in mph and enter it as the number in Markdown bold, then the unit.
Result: **75** mph
